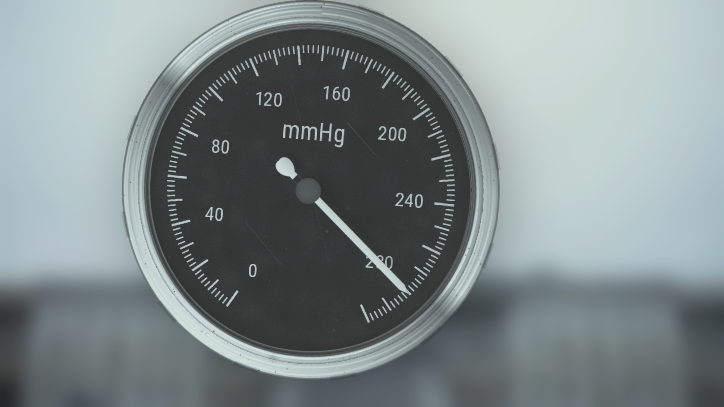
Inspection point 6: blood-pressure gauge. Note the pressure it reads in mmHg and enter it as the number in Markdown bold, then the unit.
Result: **280** mmHg
